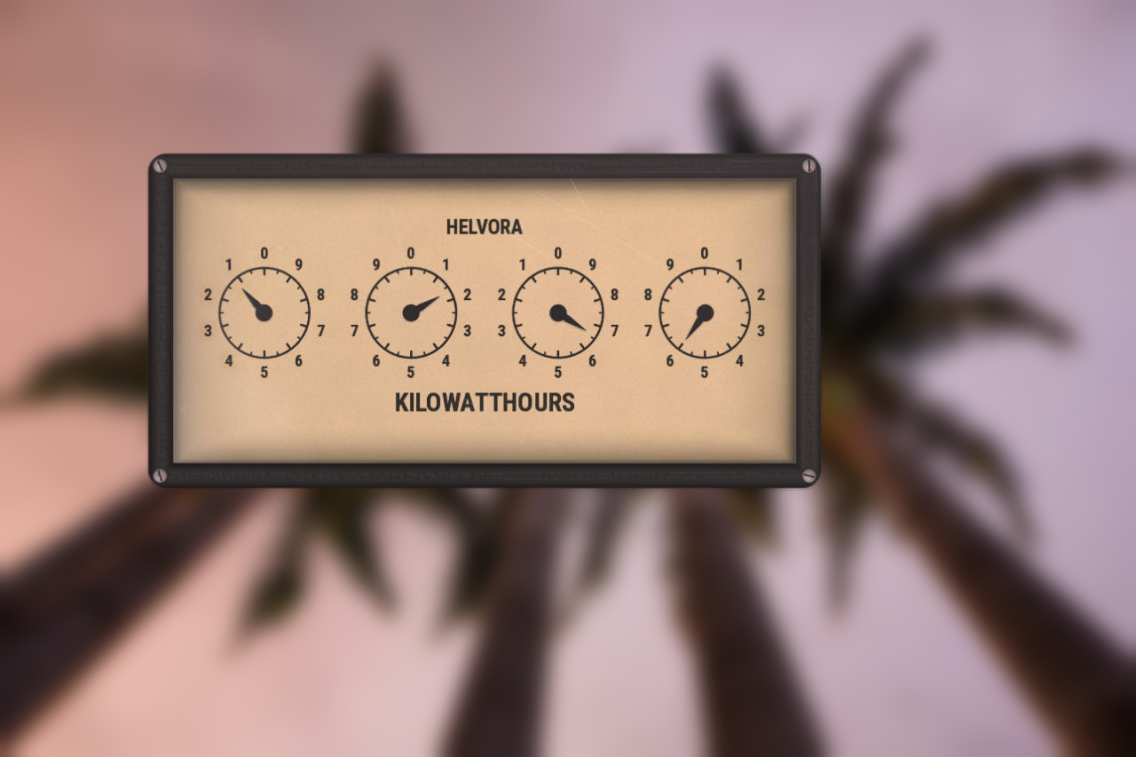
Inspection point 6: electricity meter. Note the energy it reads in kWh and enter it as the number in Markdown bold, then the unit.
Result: **1166** kWh
